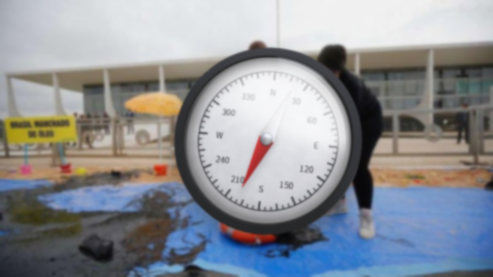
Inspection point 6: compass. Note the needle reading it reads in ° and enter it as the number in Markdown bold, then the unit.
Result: **200** °
